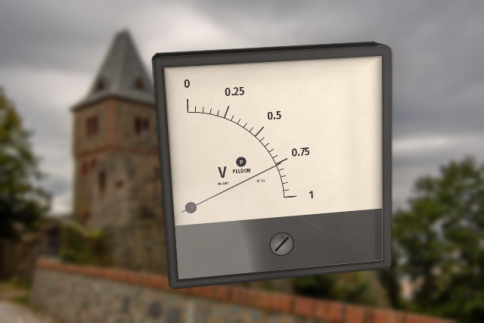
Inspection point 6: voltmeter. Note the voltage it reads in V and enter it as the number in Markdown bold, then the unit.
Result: **0.75** V
